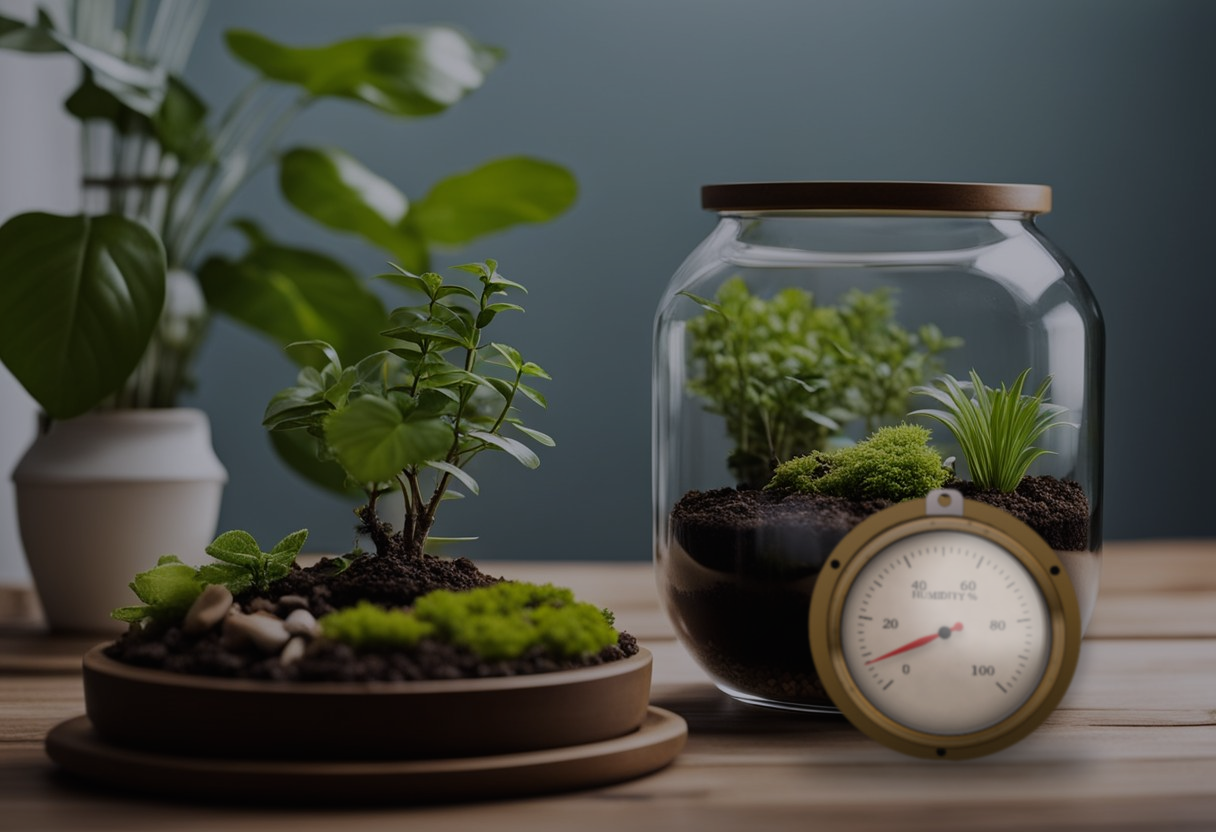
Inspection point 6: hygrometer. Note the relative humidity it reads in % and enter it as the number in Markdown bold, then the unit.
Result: **8** %
